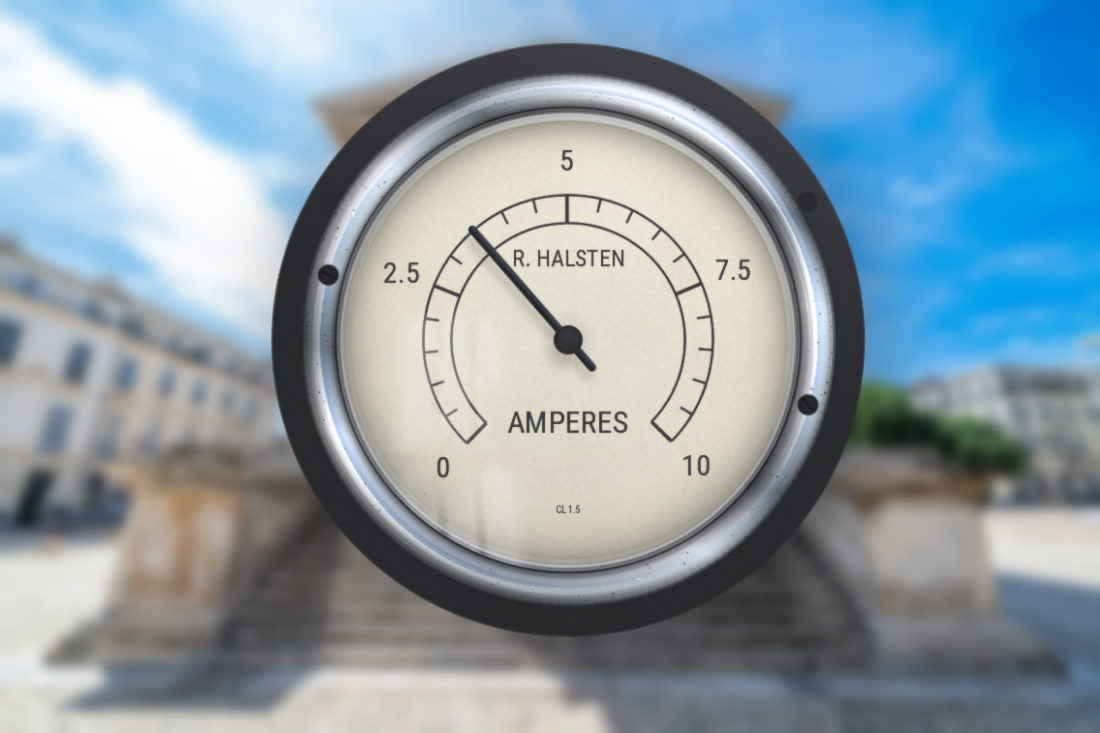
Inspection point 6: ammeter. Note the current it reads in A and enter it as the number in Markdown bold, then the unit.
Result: **3.5** A
